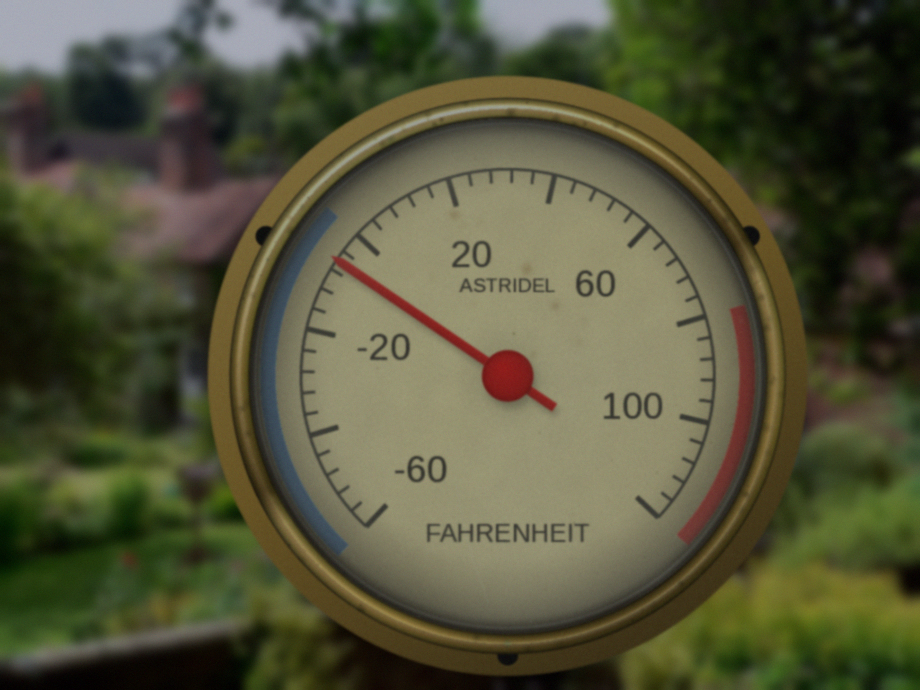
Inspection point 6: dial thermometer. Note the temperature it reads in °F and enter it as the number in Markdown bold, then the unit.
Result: **-6** °F
